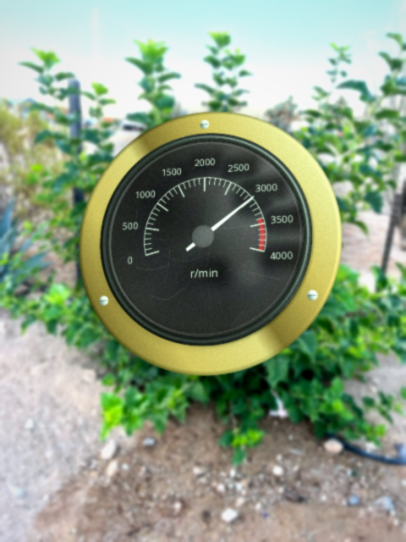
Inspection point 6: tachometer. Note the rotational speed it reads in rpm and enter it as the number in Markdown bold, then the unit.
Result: **3000** rpm
